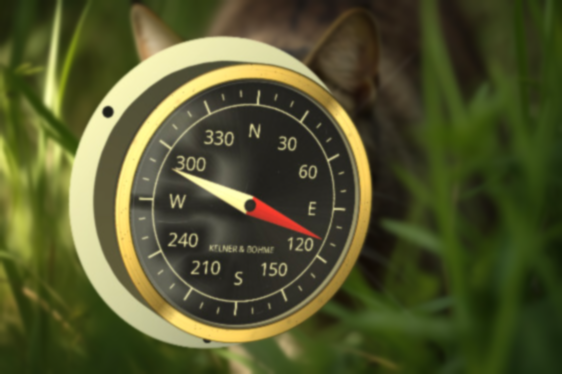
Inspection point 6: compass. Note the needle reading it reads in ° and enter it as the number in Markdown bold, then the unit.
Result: **110** °
